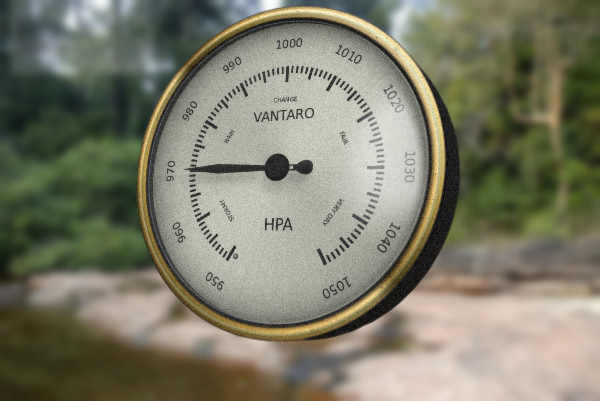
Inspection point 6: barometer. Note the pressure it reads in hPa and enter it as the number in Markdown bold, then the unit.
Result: **970** hPa
